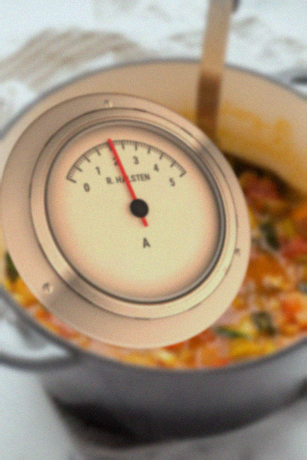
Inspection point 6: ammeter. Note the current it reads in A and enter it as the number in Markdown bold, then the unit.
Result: **2** A
